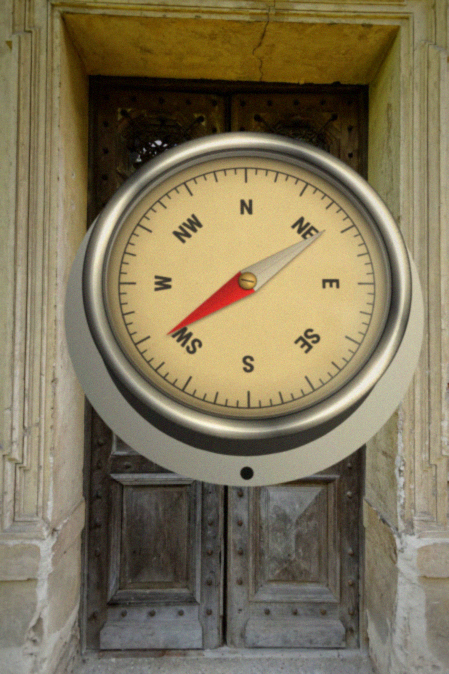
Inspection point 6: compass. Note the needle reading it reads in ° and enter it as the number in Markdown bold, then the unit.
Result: **235** °
